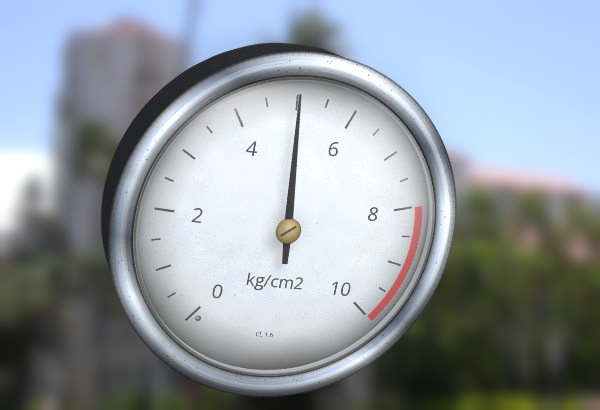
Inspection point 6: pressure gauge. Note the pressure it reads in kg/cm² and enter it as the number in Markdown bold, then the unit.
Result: **5** kg/cm²
